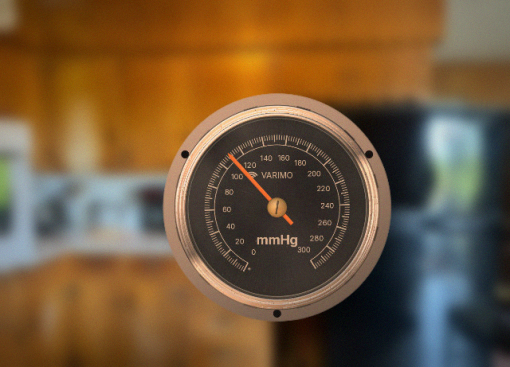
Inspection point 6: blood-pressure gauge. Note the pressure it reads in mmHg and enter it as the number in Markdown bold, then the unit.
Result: **110** mmHg
